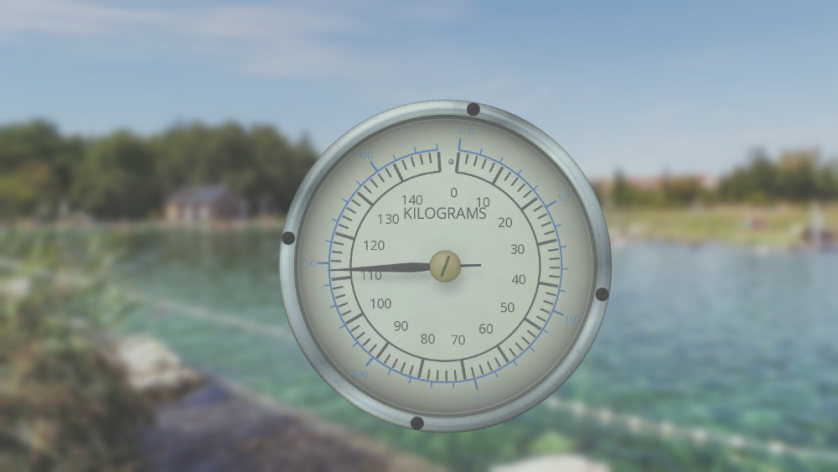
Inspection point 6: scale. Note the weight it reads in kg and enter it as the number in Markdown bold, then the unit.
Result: **112** kg
